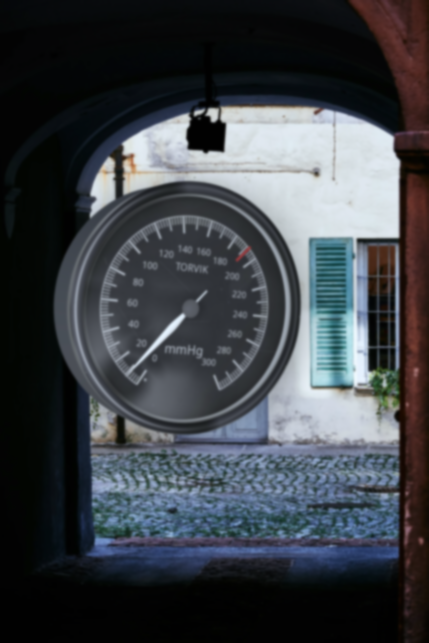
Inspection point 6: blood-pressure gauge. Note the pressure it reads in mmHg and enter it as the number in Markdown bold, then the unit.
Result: **10** mmHg
